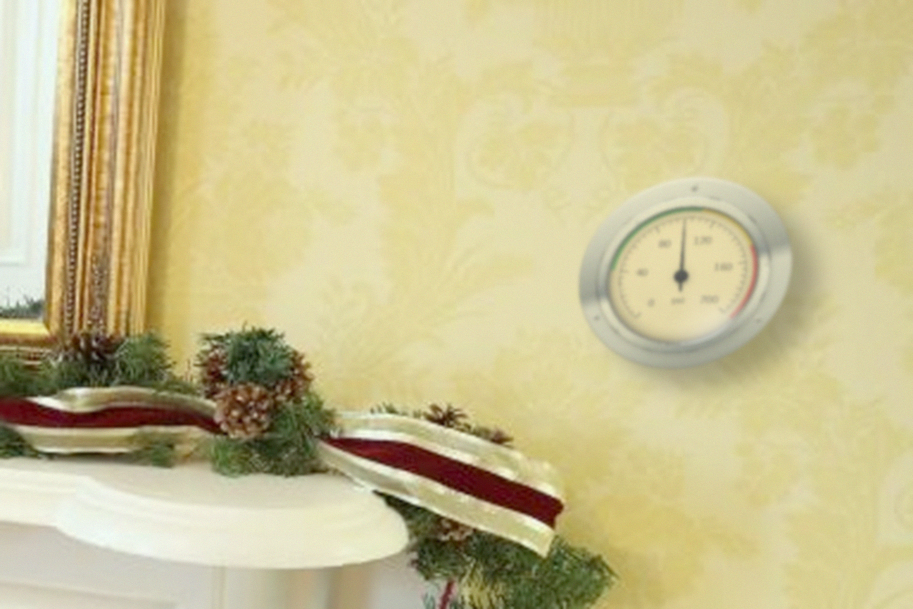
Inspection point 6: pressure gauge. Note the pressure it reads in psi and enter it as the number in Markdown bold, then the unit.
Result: **100** psi
